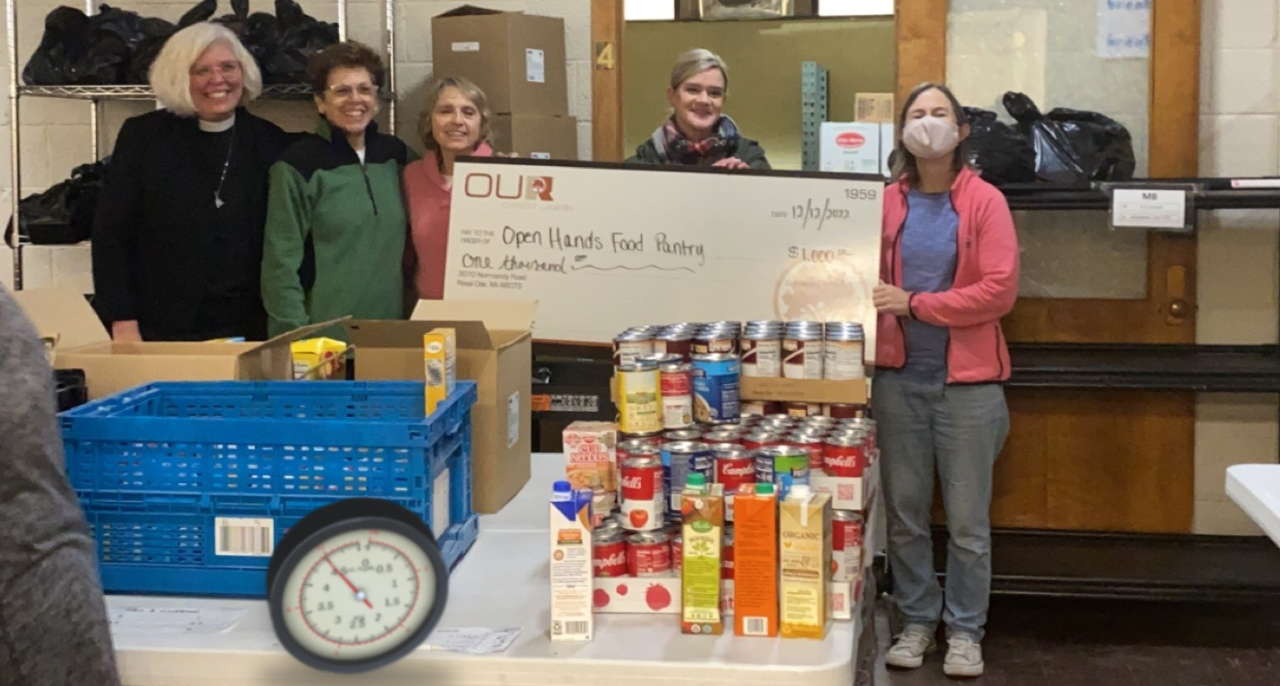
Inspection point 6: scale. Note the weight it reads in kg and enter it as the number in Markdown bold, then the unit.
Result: **4.5** kg
